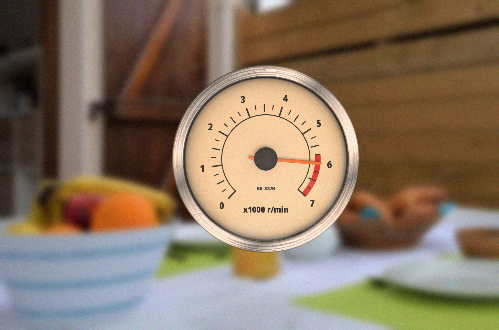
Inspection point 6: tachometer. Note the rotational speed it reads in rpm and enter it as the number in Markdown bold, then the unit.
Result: **6000** rpm
